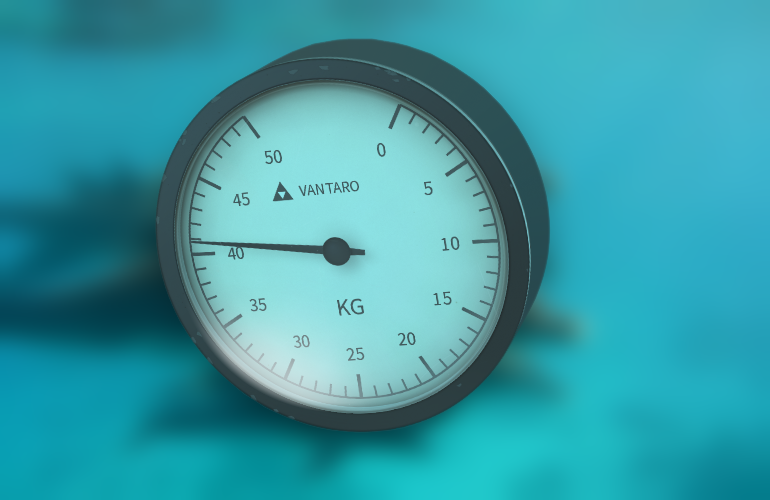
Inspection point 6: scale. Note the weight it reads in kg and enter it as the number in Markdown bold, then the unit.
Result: **41** kg
